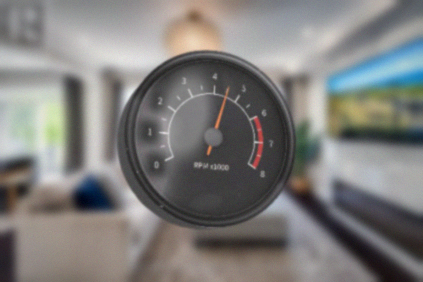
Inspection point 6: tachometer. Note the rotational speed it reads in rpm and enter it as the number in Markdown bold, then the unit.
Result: **4500** rpm
